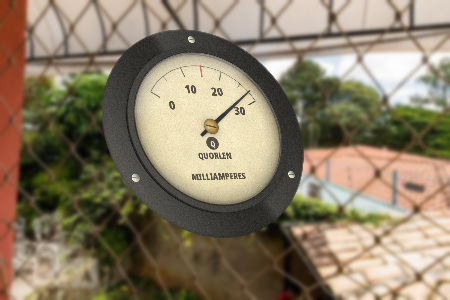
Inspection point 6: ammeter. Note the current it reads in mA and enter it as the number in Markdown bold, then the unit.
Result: **27.5** mA
